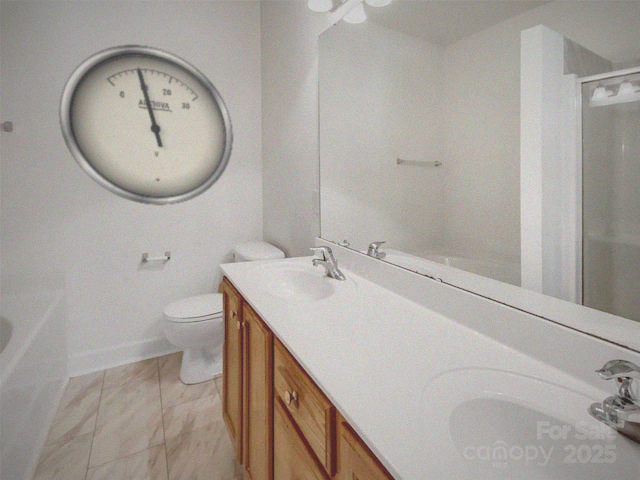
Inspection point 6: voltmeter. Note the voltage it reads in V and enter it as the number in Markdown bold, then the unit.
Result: **10** V
